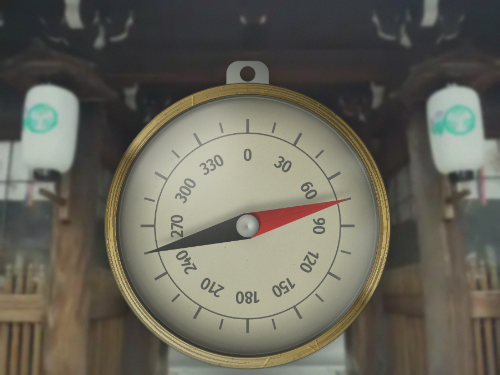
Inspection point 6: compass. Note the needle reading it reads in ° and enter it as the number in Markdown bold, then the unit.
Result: **75** °
